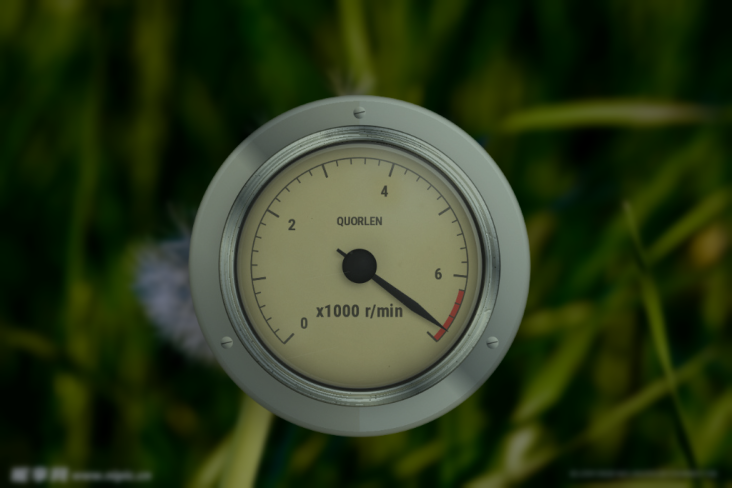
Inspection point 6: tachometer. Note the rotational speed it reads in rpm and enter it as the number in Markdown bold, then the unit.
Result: **6800** rpm
